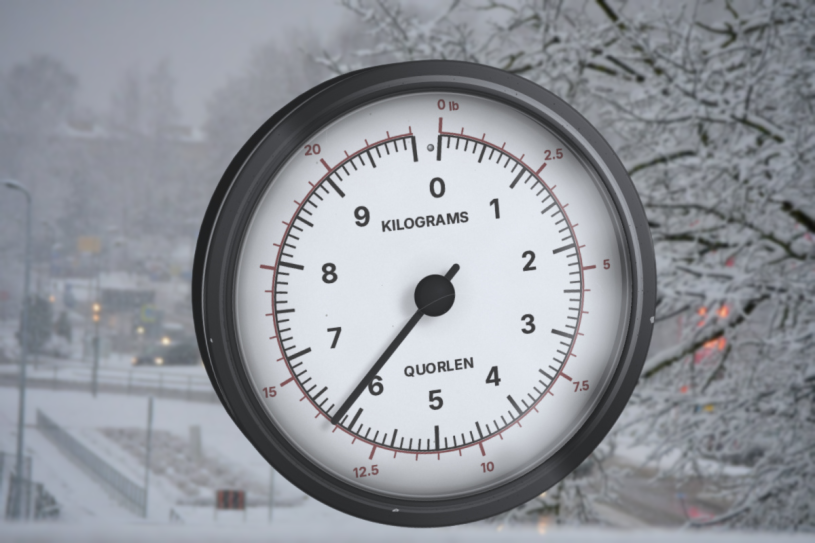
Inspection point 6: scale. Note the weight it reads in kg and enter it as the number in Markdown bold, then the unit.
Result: **6.2** kg
